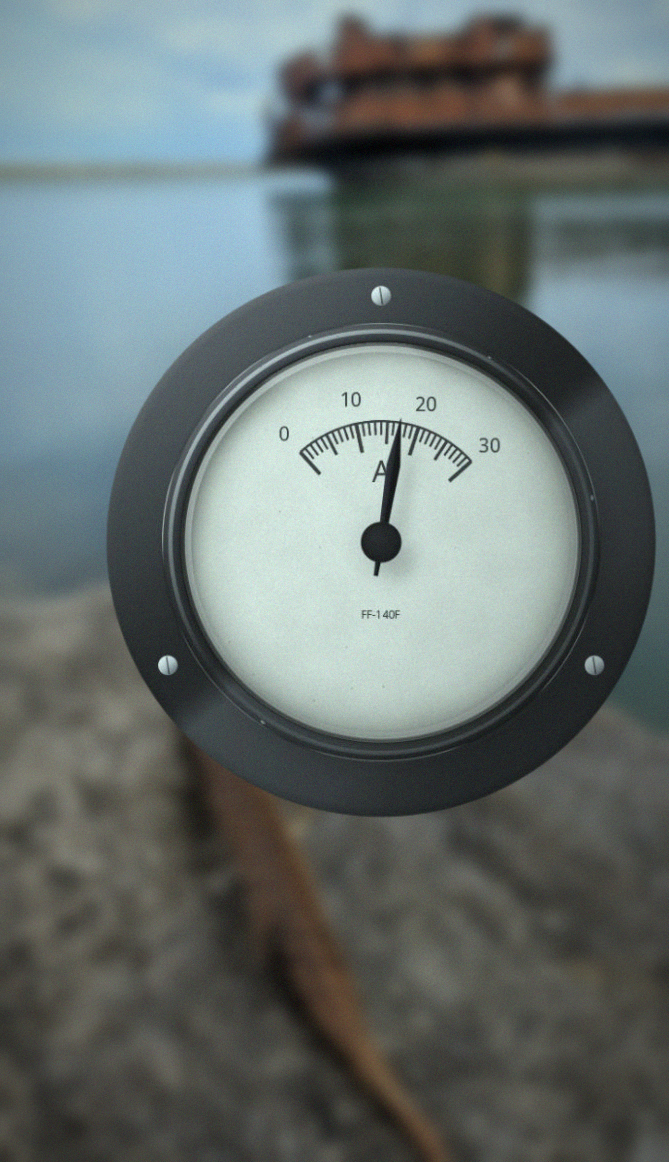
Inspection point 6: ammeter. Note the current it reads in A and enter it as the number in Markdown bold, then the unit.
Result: **17** A
